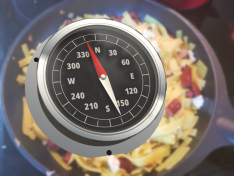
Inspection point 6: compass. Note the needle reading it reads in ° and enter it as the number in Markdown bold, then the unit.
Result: **345** °
